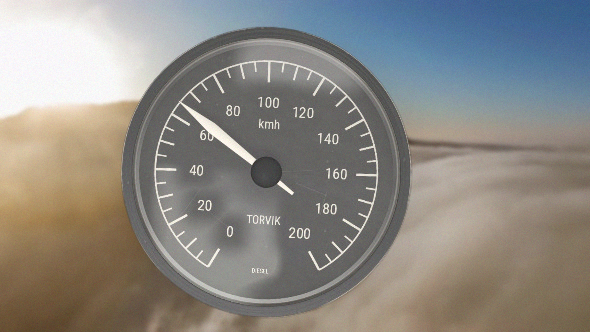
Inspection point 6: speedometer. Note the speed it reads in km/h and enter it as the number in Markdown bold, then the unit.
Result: **65** km/h
